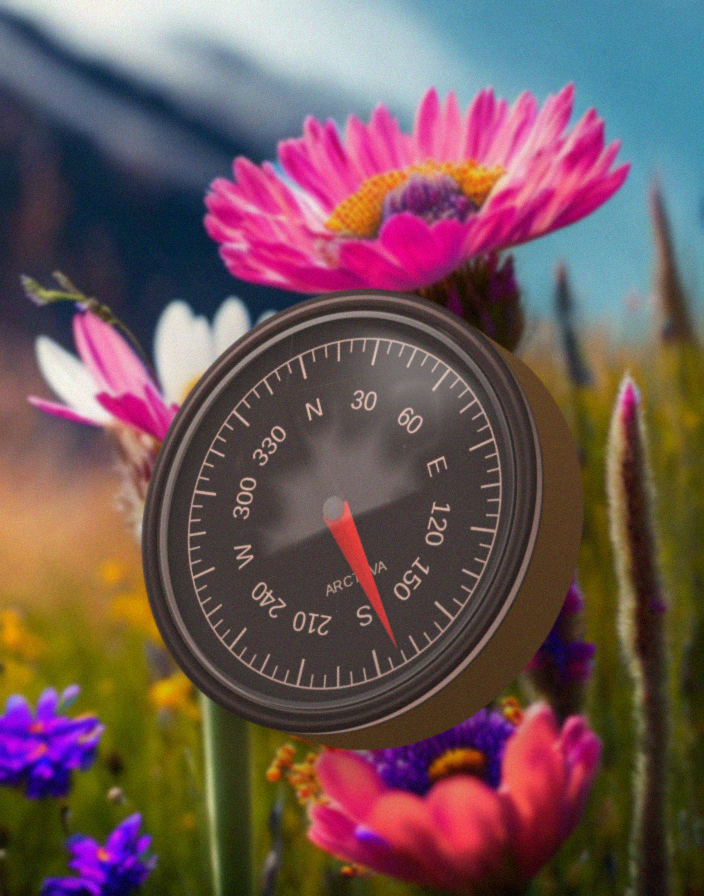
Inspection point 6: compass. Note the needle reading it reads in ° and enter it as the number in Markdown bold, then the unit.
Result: **170** °
